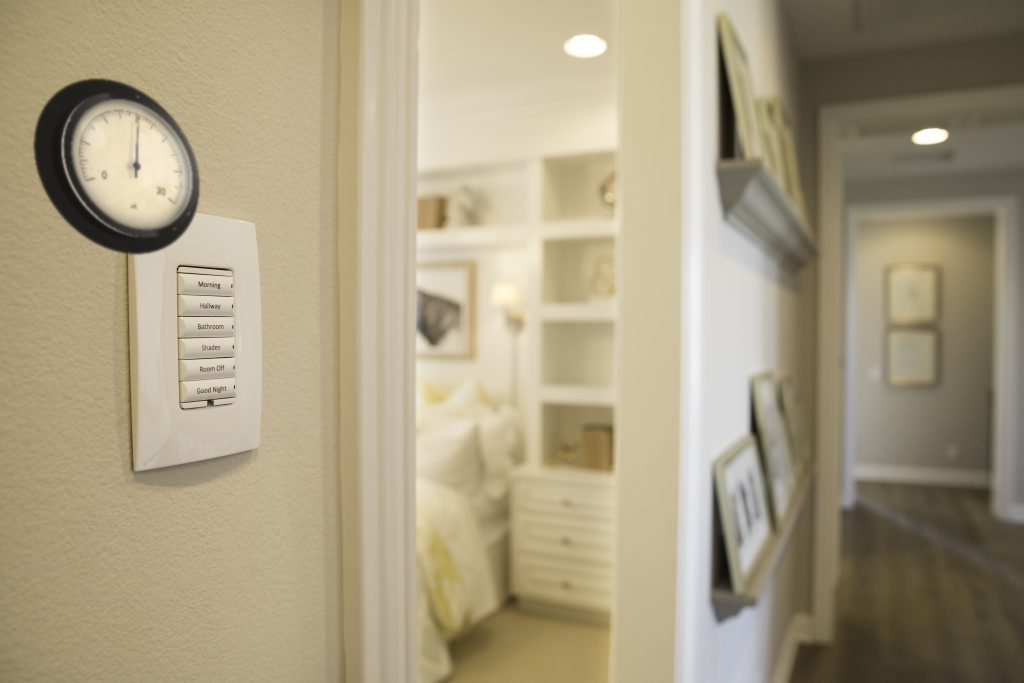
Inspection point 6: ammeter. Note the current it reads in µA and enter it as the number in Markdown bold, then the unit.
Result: **15** µA
